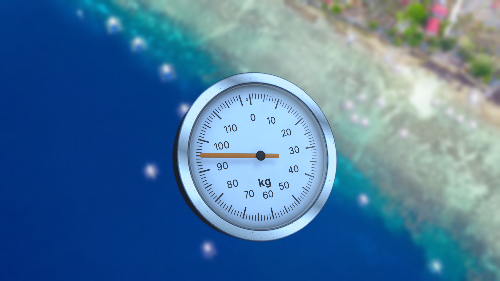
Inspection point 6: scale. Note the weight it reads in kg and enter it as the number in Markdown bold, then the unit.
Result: **95** kg
